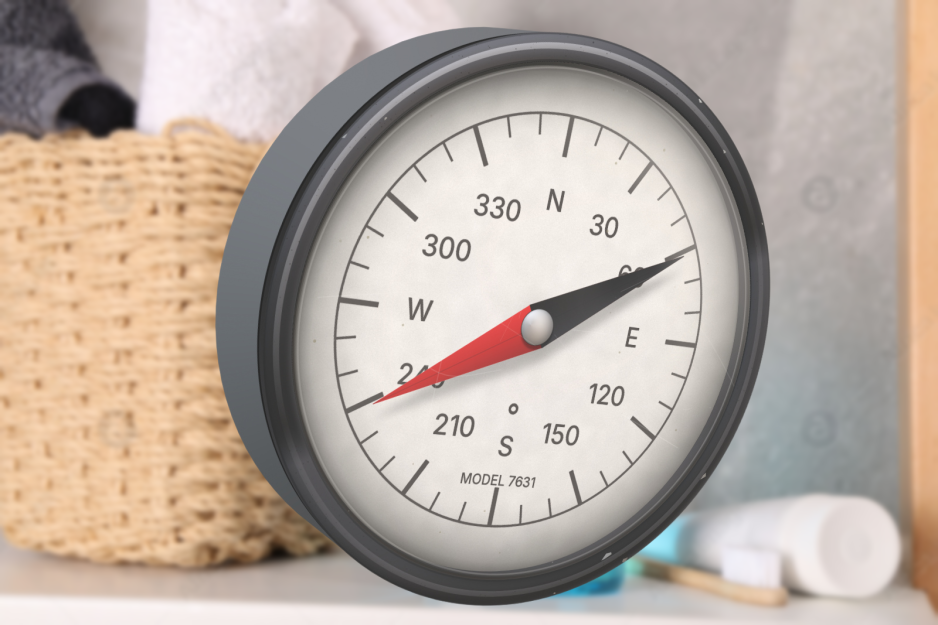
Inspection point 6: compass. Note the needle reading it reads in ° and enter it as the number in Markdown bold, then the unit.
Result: **240** °
